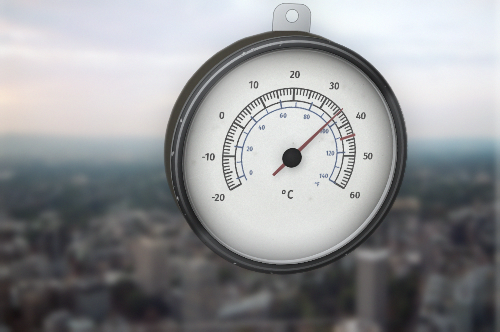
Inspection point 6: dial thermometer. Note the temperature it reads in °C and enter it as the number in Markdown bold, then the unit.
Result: **35** °C
